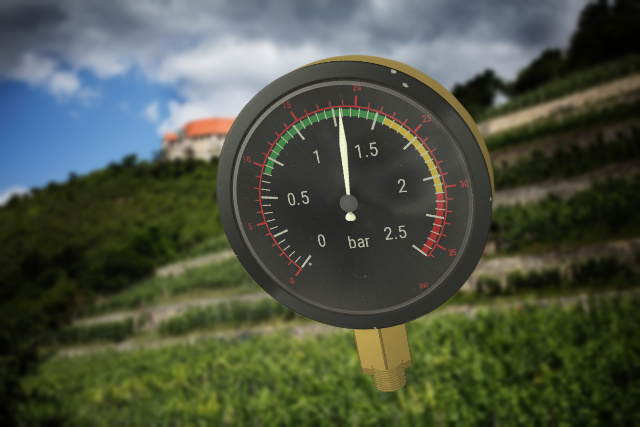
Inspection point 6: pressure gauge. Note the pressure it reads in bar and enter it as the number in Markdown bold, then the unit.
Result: **1.3** bar
